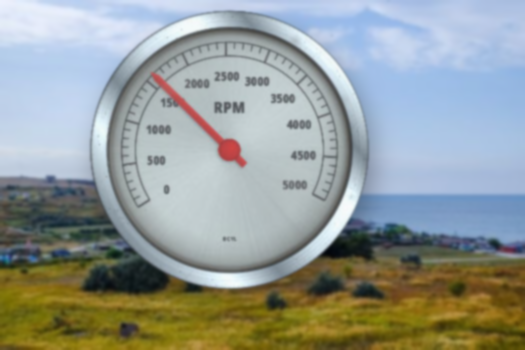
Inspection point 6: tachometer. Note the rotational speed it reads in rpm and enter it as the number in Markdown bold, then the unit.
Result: **1600** rpm
